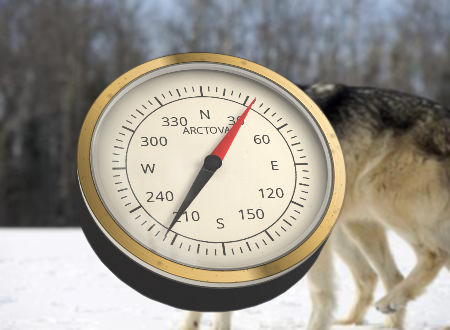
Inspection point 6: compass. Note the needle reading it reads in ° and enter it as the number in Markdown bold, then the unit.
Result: **35** °
